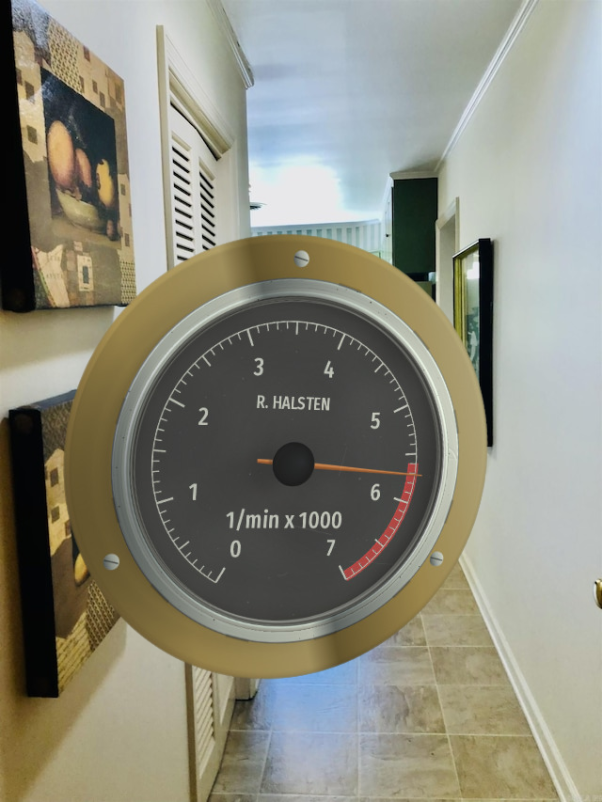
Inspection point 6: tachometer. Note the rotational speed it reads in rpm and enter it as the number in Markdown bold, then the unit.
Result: **5700** rpm
